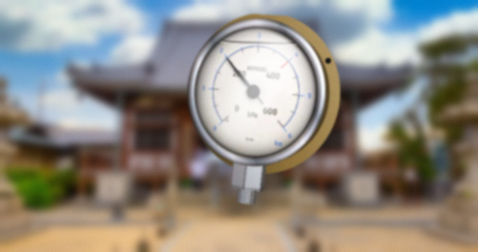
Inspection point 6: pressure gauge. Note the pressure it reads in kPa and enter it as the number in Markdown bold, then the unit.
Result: **200** kPa
